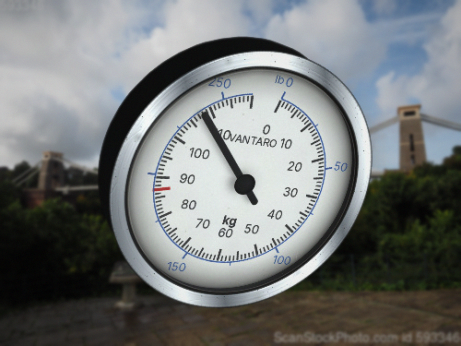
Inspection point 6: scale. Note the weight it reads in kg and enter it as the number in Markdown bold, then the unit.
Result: **108** kg
